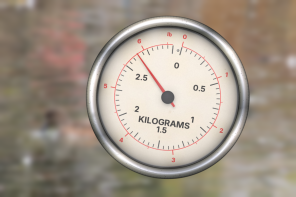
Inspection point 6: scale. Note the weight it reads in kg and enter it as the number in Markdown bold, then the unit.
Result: **2.65** kg
